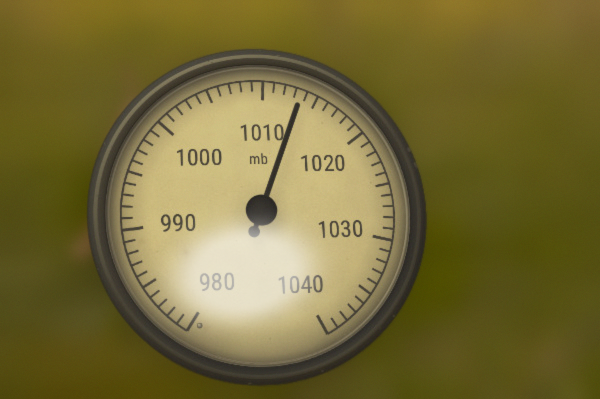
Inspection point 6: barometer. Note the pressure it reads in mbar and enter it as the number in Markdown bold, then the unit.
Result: **1013.5** mbar
